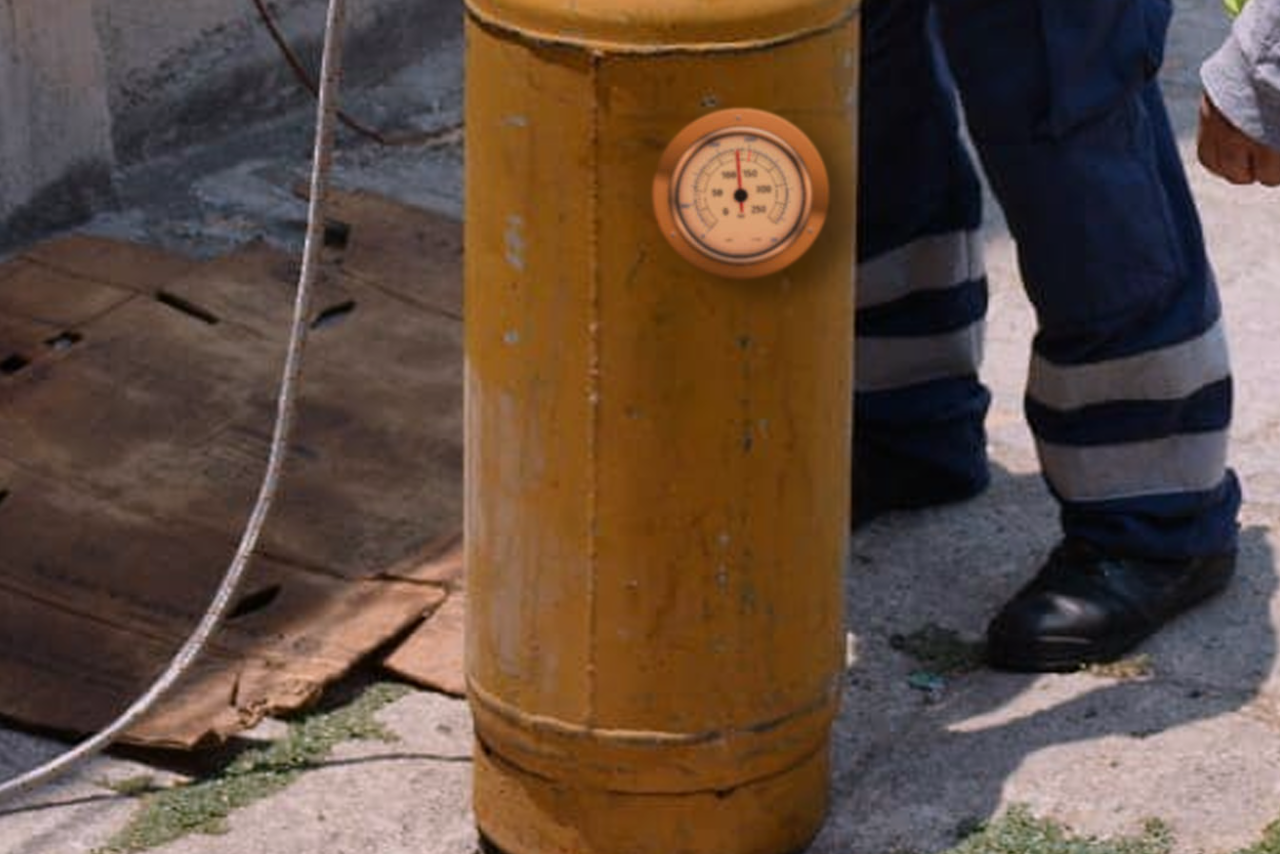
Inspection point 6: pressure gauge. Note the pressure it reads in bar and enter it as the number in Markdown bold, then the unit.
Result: **125** bar
